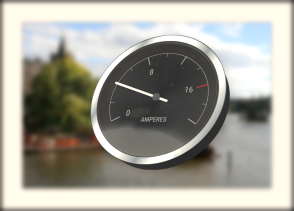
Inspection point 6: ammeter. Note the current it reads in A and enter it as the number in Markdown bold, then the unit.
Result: **4** A
